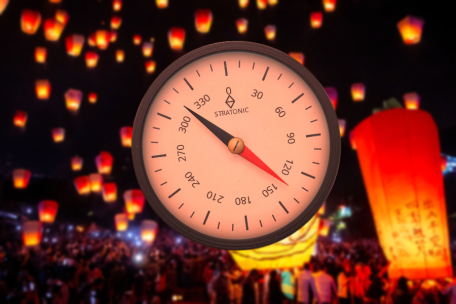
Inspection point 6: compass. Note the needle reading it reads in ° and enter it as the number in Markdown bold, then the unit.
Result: **135** °
